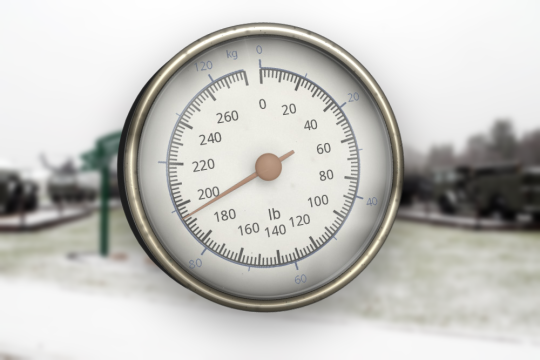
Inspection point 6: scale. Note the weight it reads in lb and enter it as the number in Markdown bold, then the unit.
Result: **194** lb
